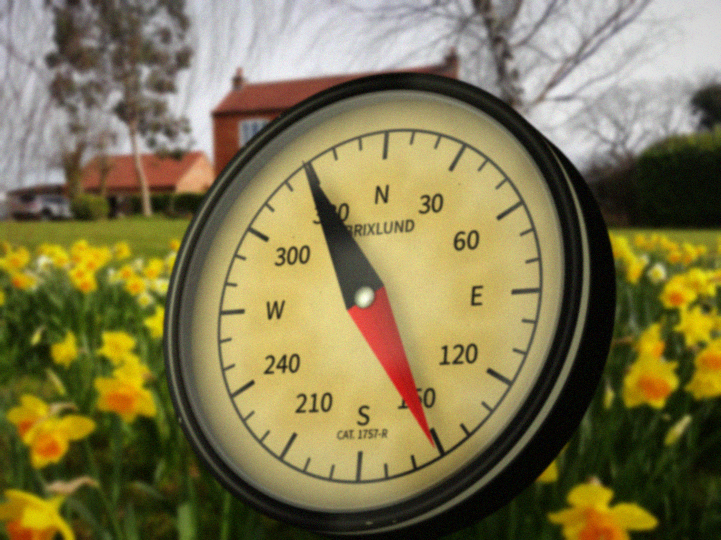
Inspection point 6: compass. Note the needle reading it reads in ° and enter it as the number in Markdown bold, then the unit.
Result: **150** °
